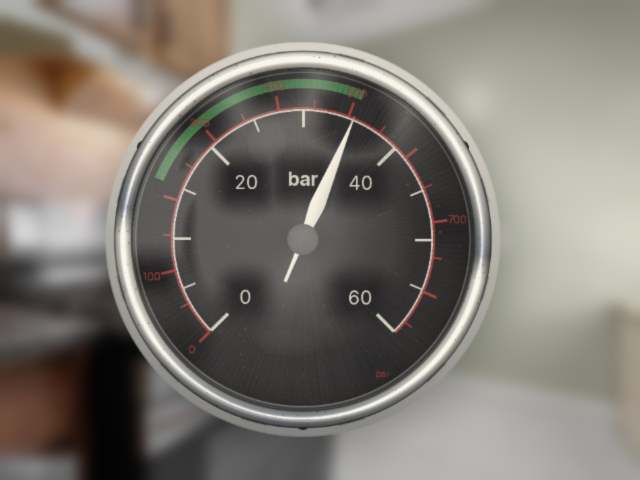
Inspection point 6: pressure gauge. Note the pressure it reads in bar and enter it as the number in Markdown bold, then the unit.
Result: **35** bar
